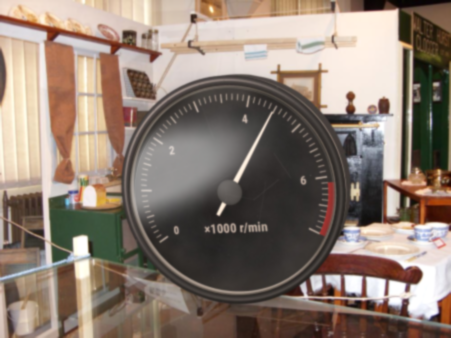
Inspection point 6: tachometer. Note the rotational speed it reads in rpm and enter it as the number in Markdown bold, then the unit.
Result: **4500** rpm
